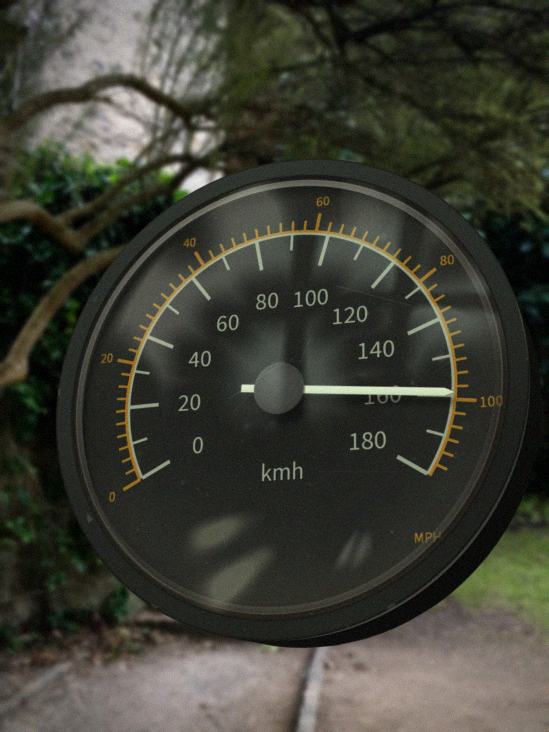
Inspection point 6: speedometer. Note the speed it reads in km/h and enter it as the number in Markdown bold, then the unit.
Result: **160** km/h
